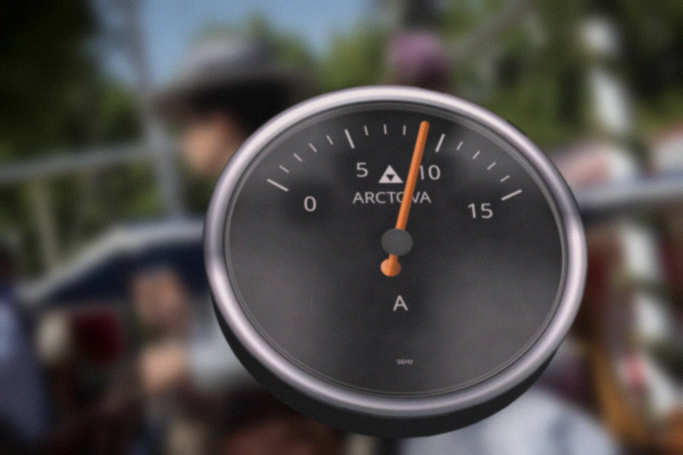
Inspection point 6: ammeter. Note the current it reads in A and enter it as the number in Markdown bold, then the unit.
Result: **9** A
